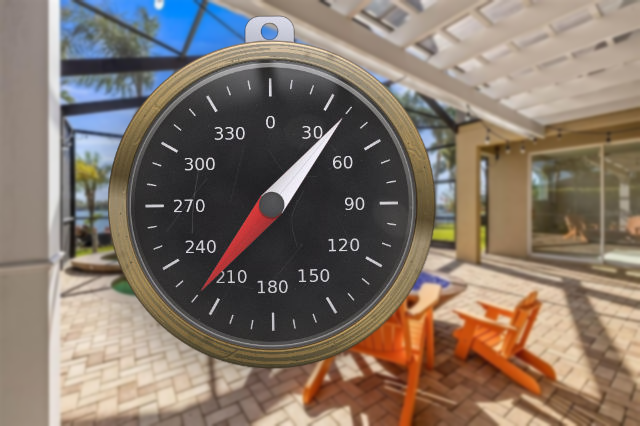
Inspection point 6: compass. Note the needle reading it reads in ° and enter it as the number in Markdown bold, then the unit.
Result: **220** °
